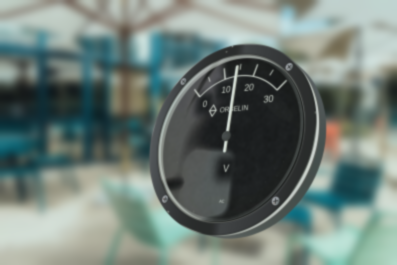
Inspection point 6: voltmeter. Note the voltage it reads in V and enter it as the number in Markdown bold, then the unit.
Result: **15** V
